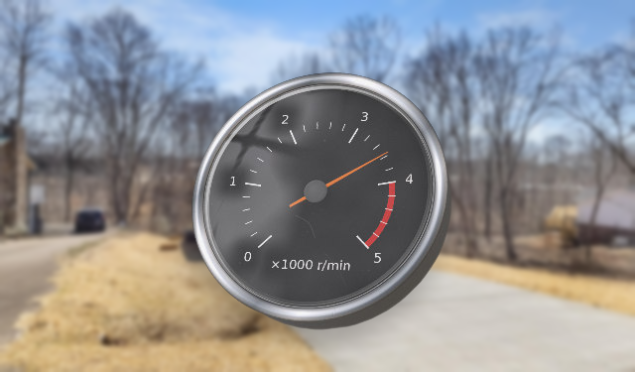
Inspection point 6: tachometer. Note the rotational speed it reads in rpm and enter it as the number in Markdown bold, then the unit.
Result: **3600** rpm
